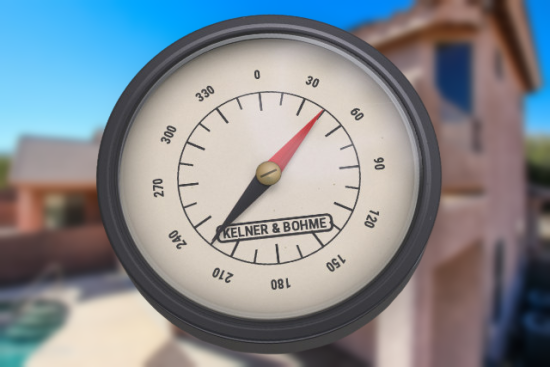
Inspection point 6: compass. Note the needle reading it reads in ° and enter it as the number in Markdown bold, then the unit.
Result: **45** °
